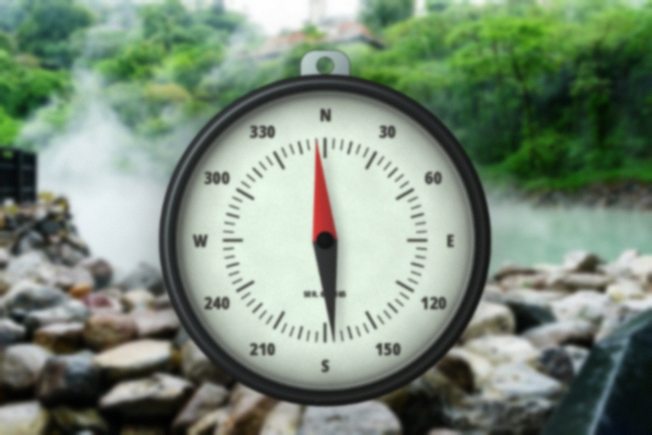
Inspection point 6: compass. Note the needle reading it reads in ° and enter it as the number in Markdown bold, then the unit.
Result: **355** °
